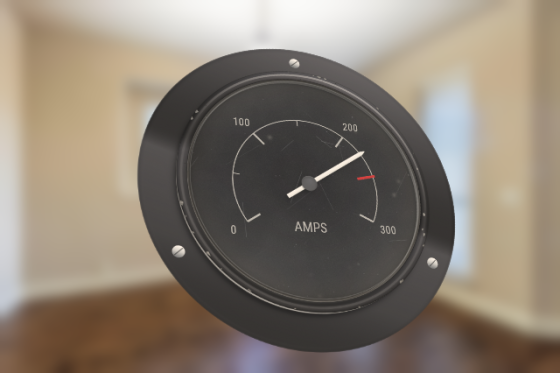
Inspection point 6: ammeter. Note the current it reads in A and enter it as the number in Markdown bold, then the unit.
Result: **225** A
